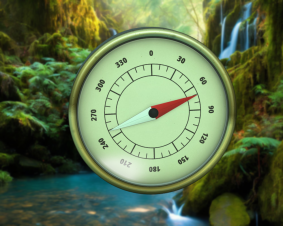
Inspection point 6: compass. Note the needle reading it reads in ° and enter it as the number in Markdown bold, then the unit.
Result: **70** °
